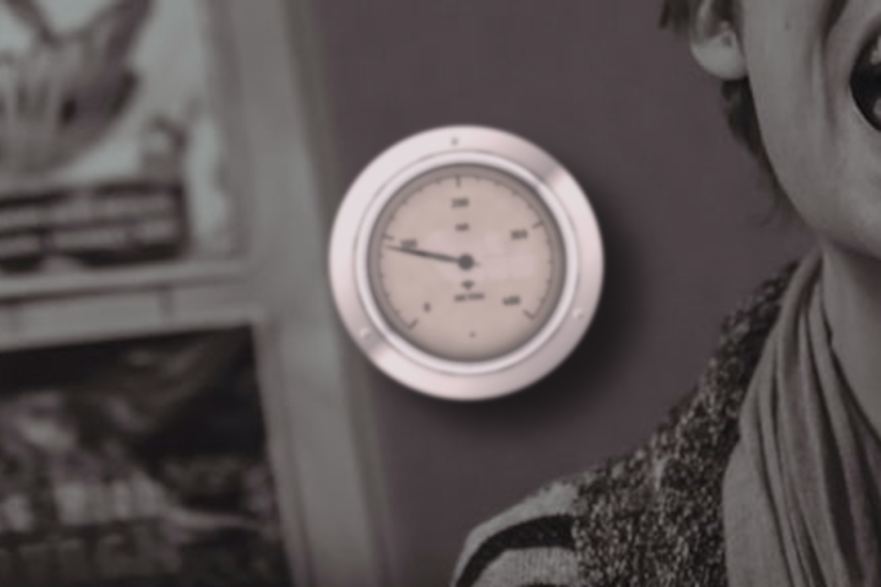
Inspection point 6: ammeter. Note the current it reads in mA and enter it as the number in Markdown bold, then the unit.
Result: **90** mA
